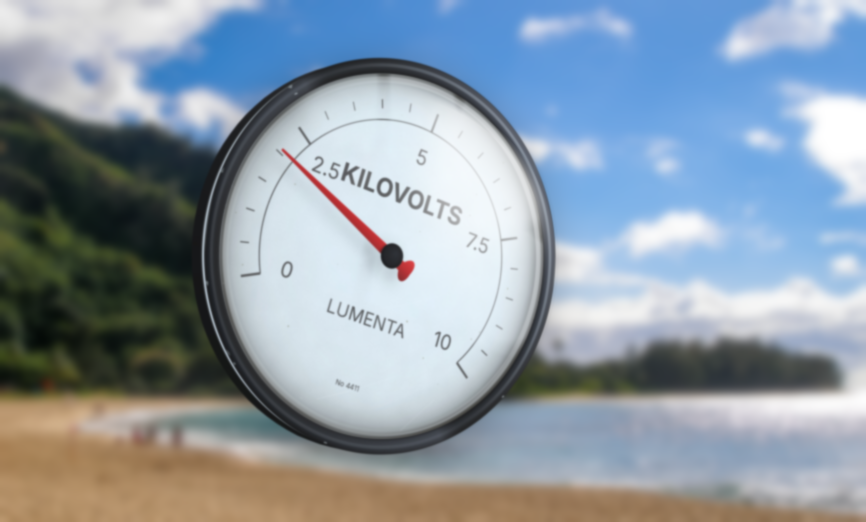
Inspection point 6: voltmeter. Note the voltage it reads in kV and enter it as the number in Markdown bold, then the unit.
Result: **2** kV
